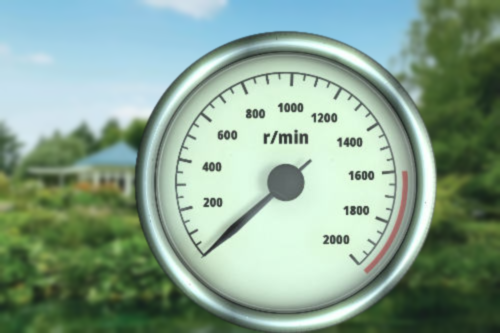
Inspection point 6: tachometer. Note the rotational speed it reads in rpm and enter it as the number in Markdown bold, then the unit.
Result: **0** rpm
